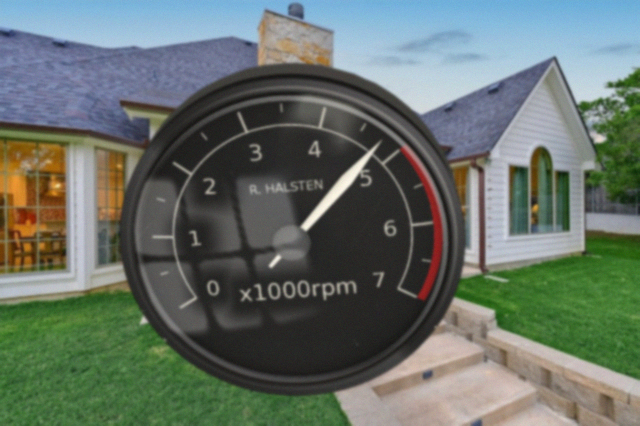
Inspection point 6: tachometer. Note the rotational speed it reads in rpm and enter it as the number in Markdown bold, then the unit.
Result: **4750** rpm
